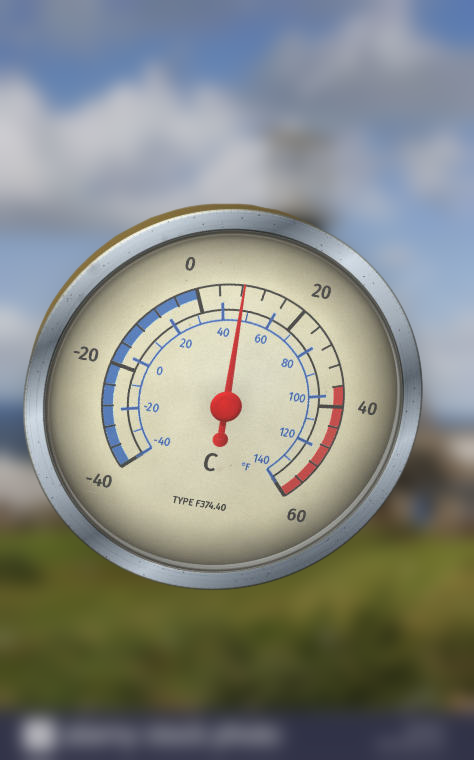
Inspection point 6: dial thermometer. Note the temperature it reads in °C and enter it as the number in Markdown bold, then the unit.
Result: **8** °C
